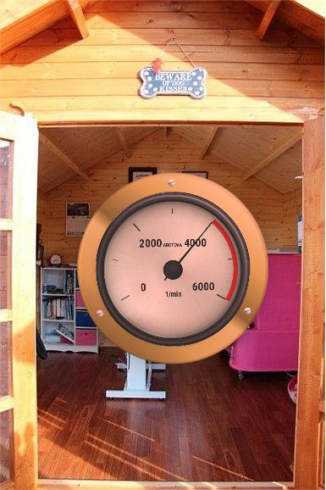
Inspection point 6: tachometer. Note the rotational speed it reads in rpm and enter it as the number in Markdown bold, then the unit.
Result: **4000** rpm
